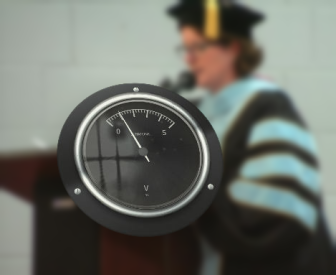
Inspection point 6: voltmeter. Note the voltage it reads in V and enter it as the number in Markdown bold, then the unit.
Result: **1** V
